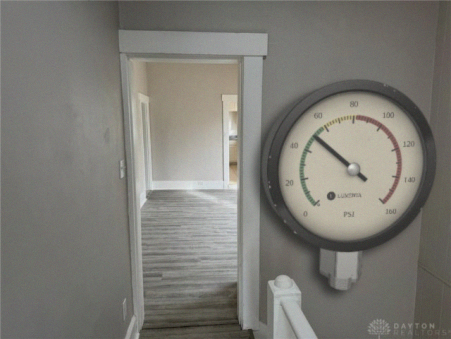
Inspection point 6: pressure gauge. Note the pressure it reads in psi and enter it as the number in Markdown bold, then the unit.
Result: **50** psi
